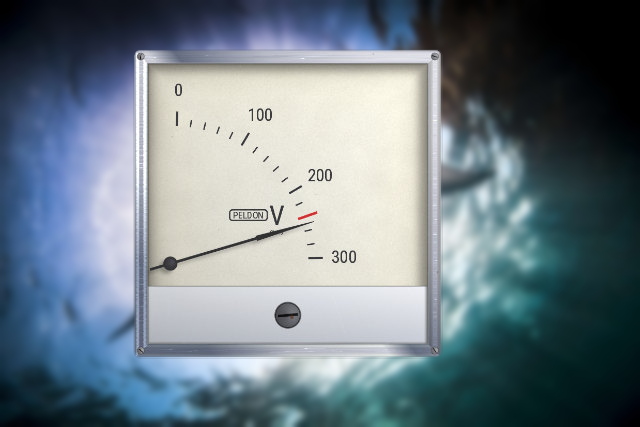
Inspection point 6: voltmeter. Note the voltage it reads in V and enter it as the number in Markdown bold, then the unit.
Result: **250** V
